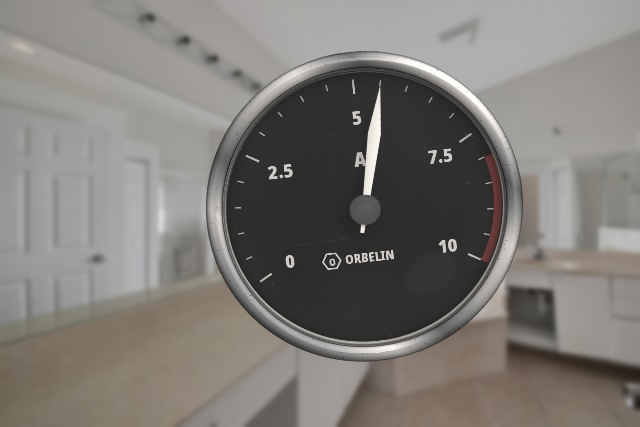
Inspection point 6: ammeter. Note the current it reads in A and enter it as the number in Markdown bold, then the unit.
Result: **5.5** A
